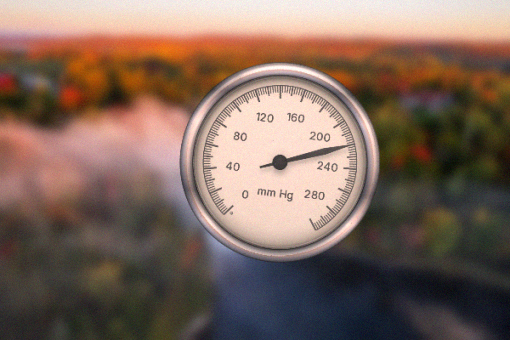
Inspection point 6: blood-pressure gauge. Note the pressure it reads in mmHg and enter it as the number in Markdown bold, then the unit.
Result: **220** mmHg
